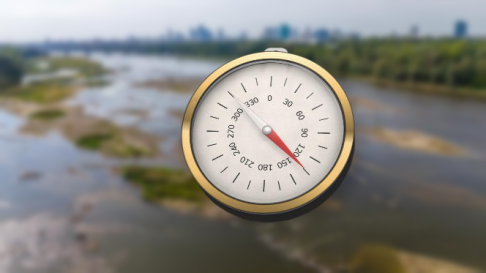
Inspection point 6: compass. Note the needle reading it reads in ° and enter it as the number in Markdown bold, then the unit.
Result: **135** °
